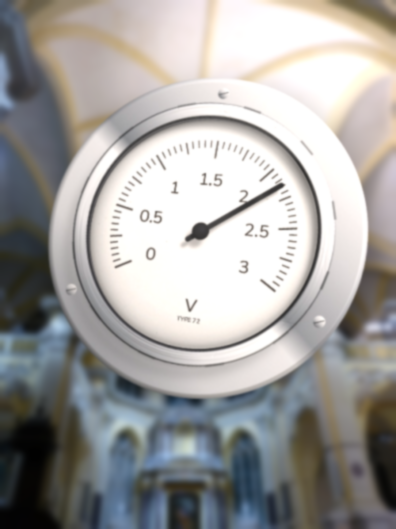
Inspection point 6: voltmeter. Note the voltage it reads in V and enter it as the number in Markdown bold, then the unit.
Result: **2.15** V
